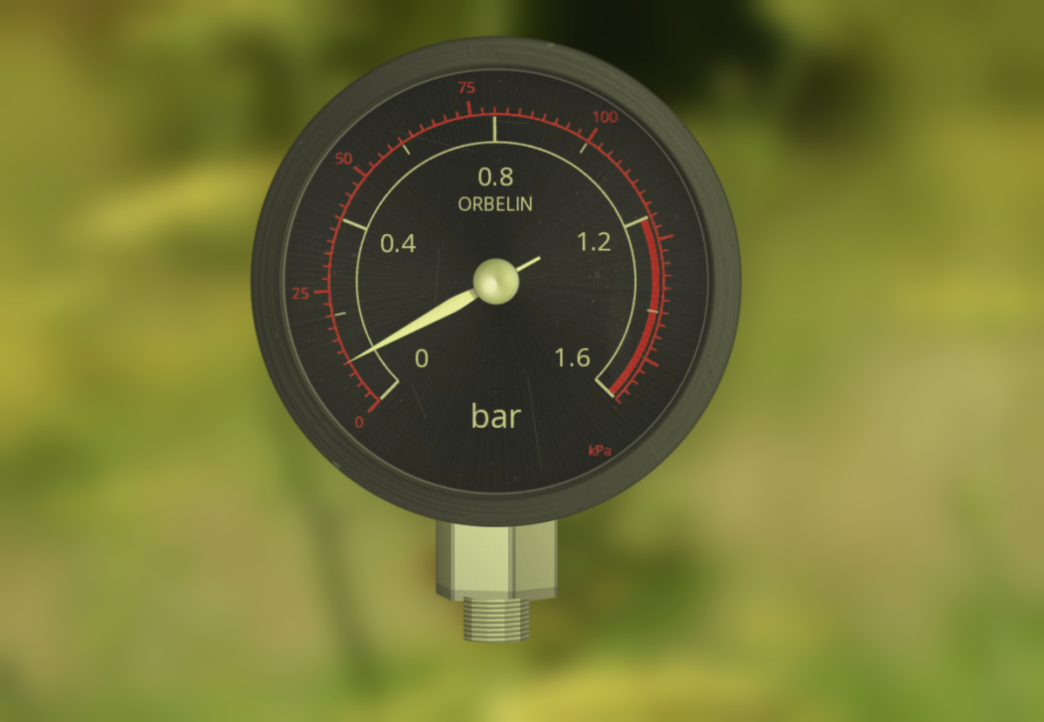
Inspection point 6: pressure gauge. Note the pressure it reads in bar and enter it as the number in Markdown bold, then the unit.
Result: **0.1** bar
